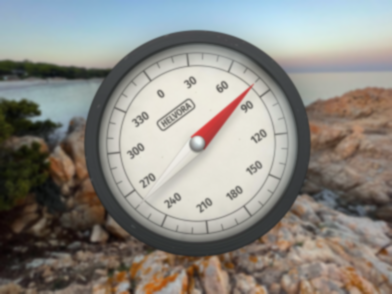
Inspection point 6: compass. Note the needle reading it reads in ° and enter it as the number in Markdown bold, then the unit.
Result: **80** °
